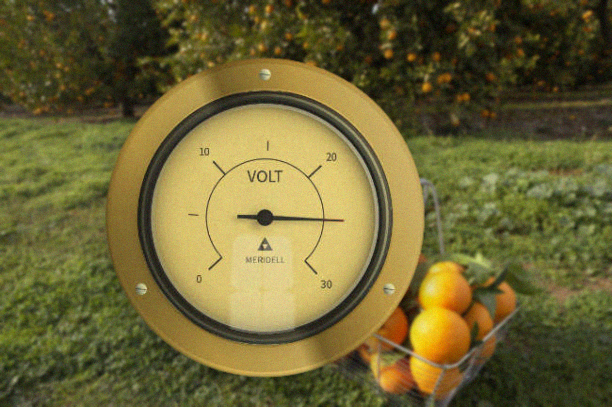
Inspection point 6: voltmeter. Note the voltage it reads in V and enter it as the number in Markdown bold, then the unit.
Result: **25** V
